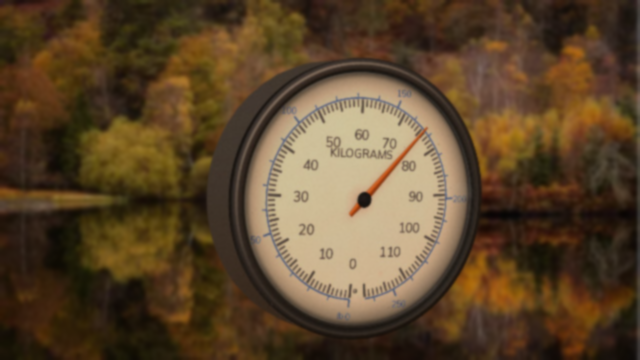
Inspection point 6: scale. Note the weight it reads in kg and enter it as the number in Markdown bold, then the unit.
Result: **75** kg
